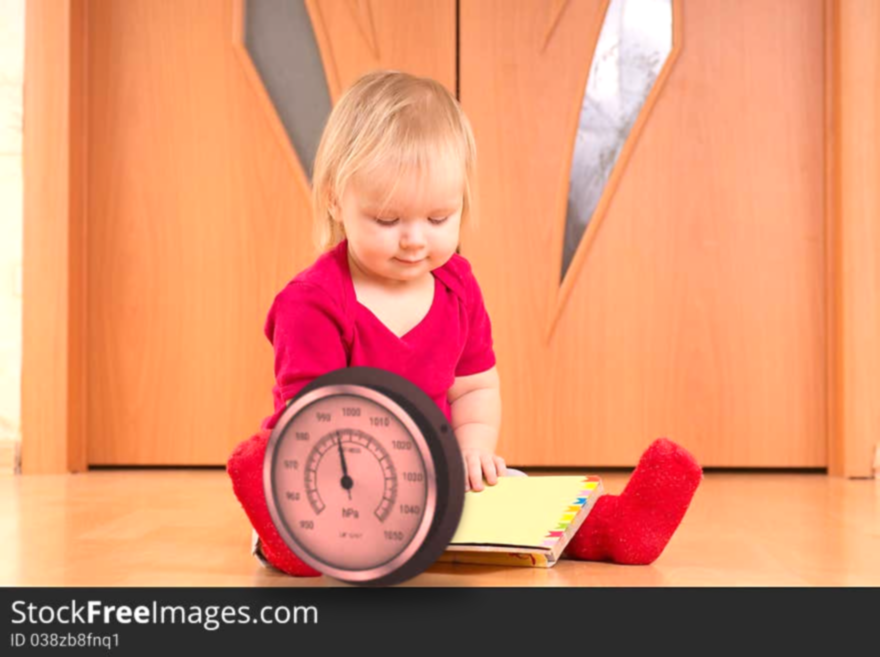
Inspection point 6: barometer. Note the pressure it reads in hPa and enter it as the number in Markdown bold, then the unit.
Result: **995** hPa
